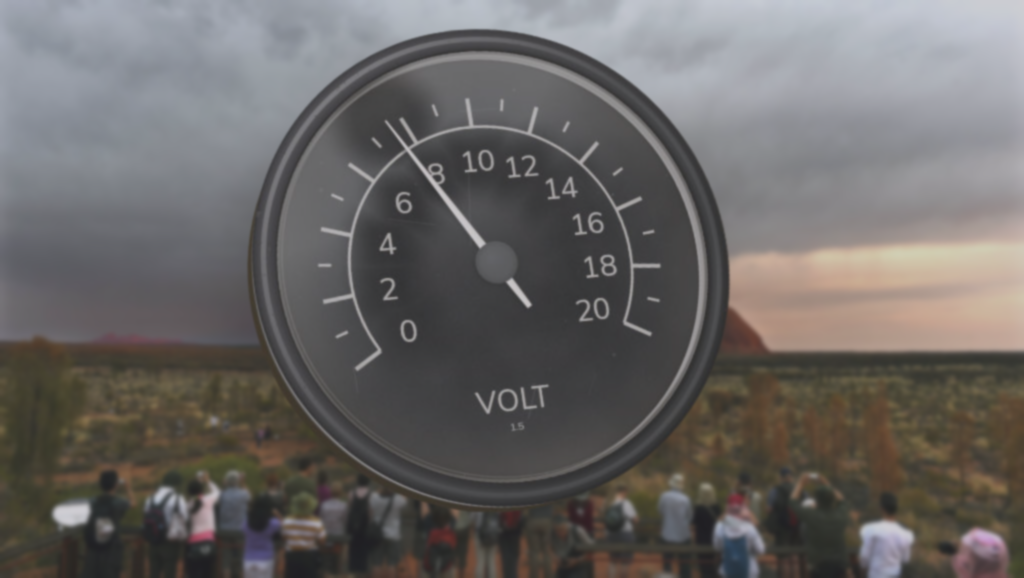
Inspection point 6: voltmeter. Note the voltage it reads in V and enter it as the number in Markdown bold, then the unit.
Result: **7.5** V
